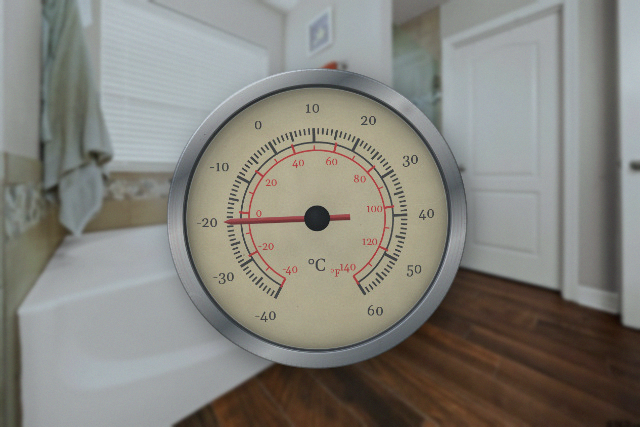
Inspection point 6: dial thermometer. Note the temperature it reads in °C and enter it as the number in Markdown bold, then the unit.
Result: **-20** °C
